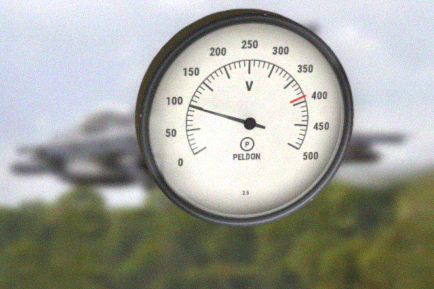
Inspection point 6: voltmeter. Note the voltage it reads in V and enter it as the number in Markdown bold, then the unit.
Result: **100** V
